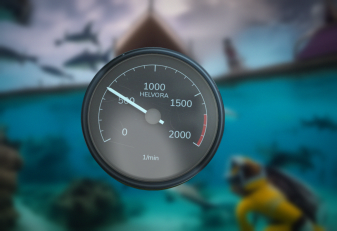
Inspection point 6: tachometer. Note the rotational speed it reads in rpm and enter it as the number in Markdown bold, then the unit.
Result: **500** rpm
